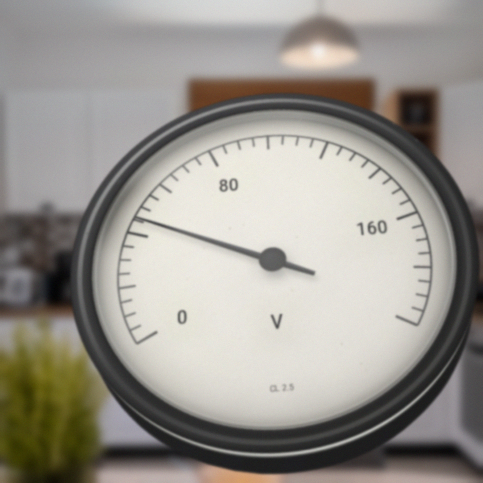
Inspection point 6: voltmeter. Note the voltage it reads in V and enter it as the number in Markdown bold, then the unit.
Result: **45** V
